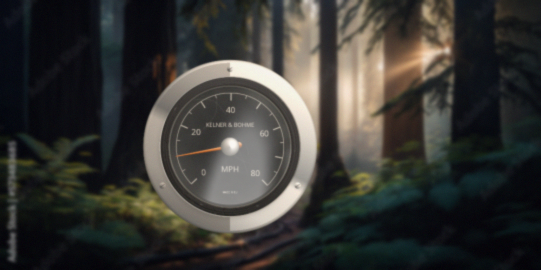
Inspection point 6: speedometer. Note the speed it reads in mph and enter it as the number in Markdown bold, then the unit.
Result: **10** mph
